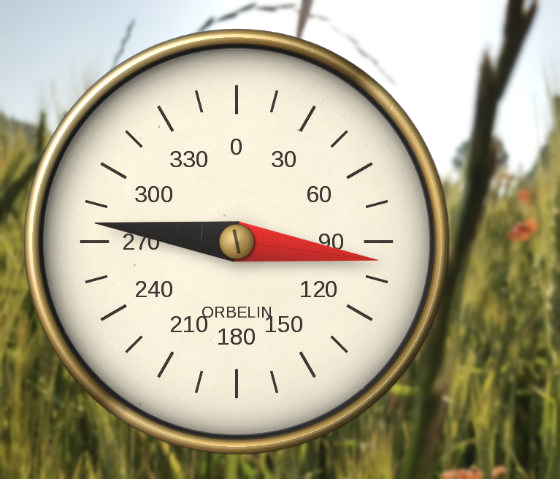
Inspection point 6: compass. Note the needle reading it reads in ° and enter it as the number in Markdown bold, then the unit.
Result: **97.5** °
